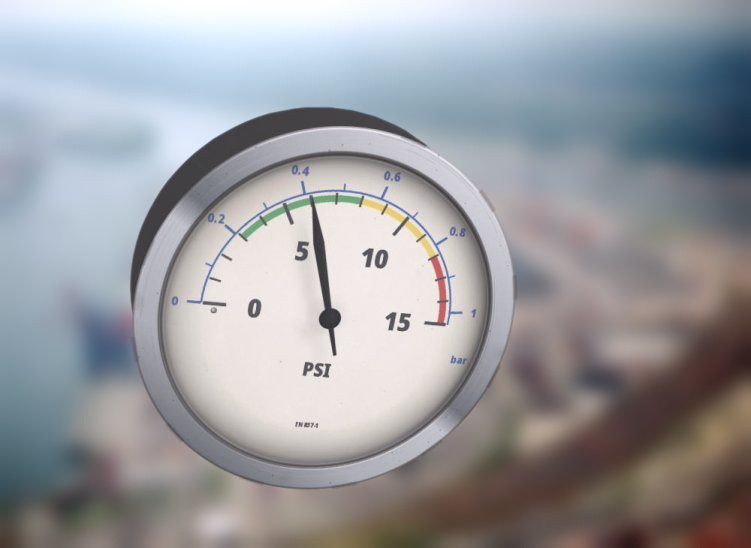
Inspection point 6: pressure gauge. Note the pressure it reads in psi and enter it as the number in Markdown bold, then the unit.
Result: **6** psi
